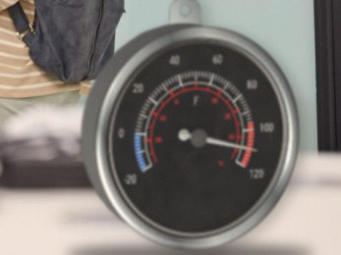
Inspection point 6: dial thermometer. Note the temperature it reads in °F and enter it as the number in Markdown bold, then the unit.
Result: **110** °F
